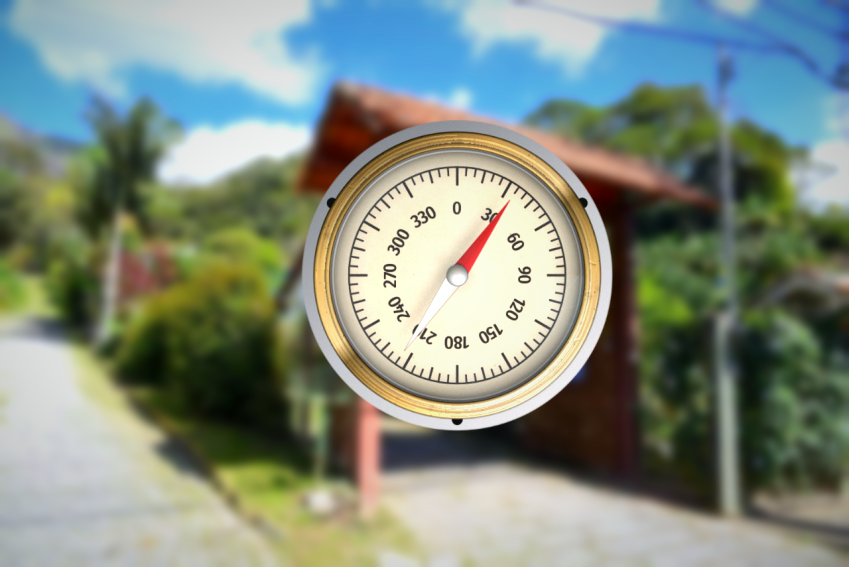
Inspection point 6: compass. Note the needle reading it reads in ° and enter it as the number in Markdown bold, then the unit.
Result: **35** °
